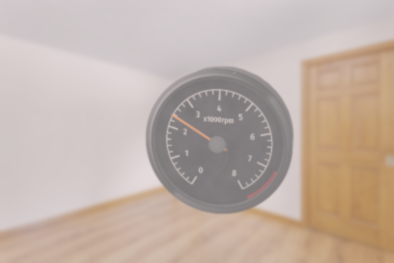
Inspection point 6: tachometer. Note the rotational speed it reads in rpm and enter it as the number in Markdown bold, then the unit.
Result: **2400** rpm
